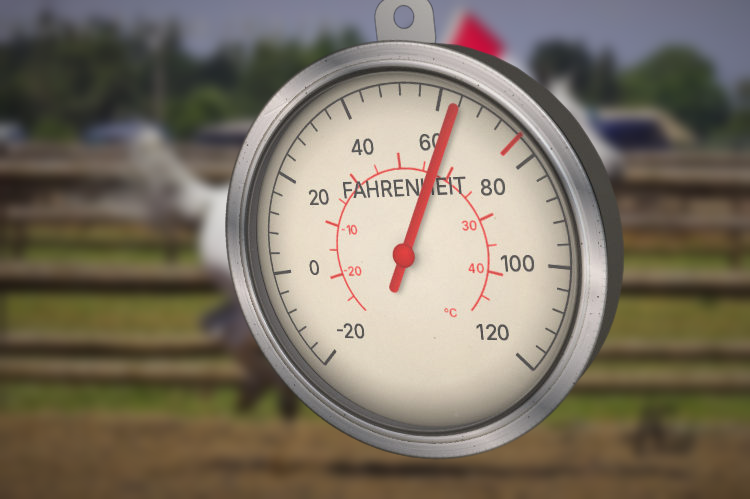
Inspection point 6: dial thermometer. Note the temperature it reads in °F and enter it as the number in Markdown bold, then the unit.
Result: **64** °F
